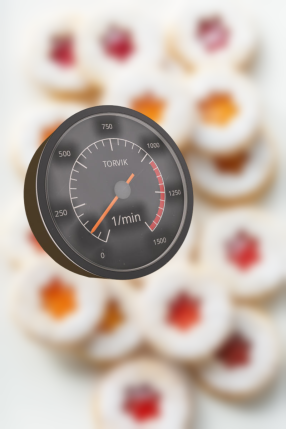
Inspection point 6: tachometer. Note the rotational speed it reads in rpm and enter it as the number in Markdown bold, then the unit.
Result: **100** rpm
